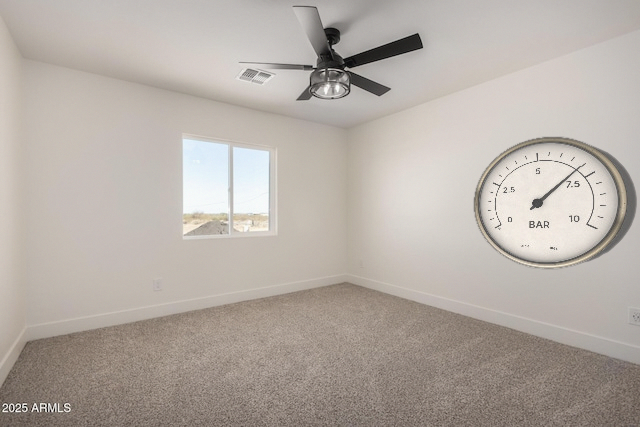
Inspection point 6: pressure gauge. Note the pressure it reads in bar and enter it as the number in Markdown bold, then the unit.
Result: **7** bar
